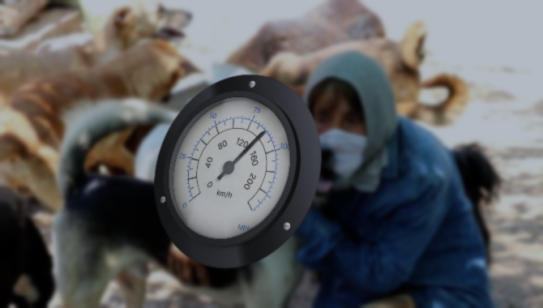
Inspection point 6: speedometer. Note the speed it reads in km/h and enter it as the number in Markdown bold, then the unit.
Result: **140** km/h
